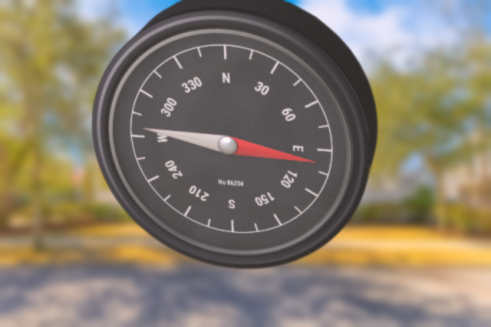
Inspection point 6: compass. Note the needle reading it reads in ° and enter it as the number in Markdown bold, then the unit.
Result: **97.5** °
